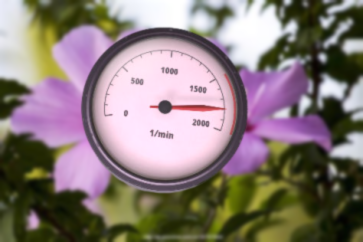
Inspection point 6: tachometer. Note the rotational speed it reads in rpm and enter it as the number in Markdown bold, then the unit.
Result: **1800** rpm
